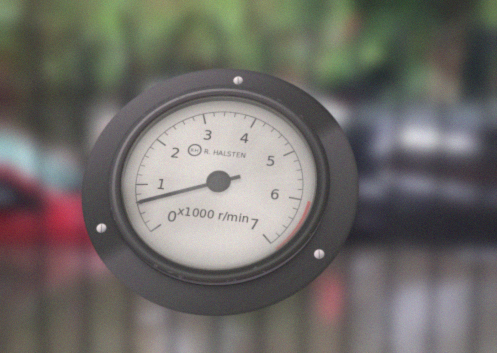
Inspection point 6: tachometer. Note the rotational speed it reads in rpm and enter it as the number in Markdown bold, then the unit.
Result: **600** rpm
